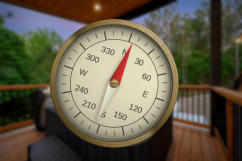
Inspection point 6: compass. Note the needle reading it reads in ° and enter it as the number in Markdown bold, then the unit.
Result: **5** °
